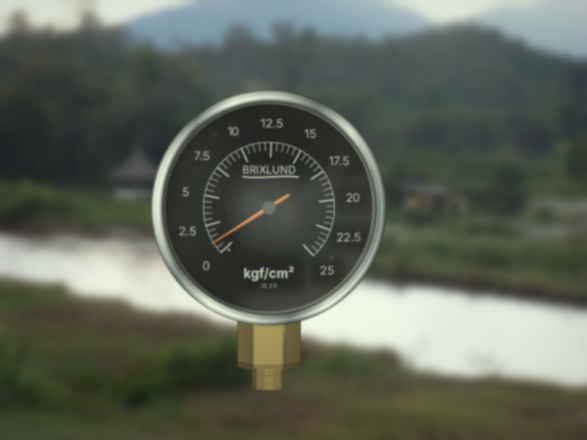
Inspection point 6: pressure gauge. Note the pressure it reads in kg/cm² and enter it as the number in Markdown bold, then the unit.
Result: **1** kg/cm²
